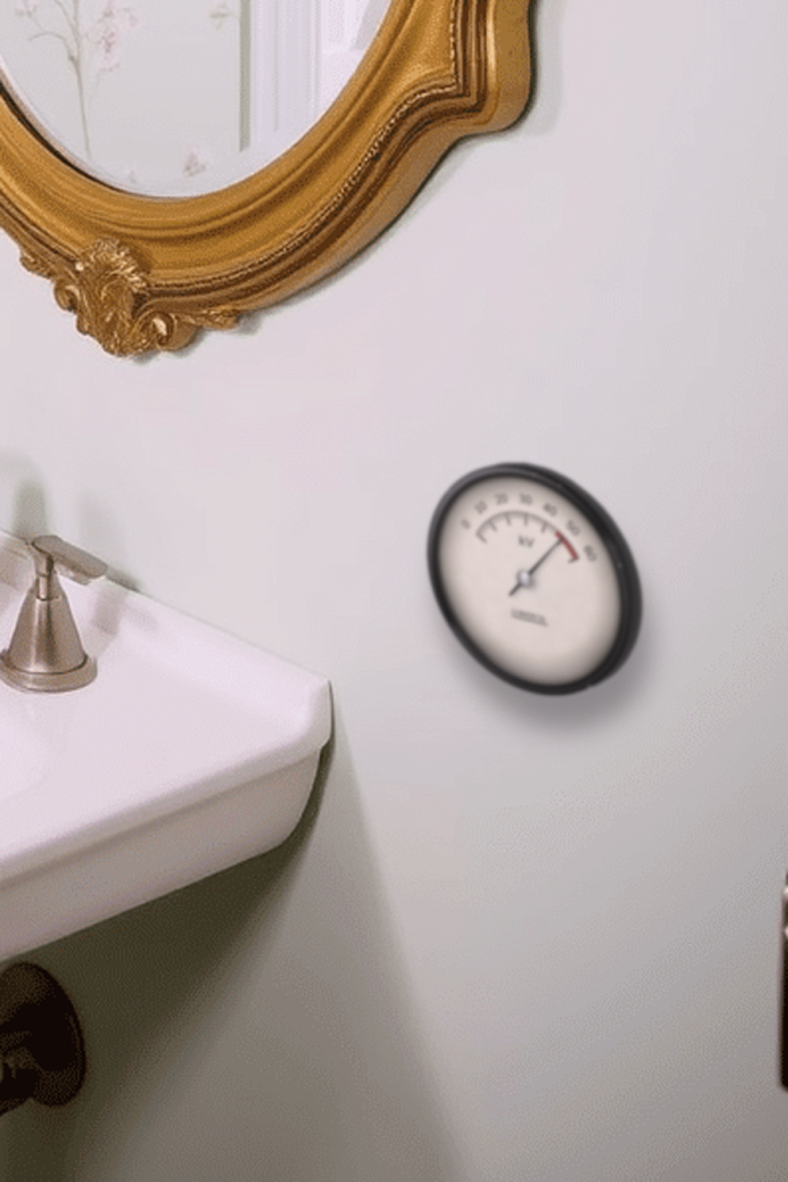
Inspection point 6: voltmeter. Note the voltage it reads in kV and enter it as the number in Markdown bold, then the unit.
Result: **50** kV
